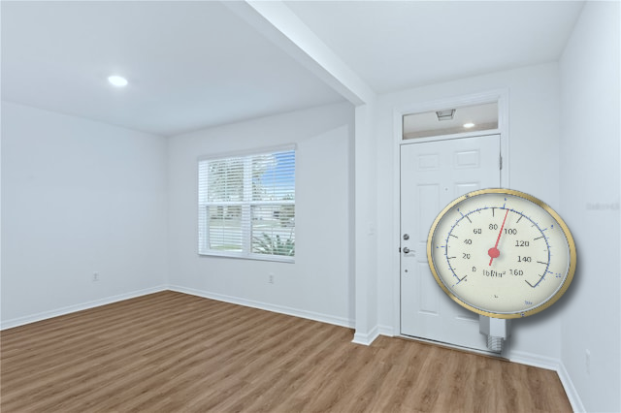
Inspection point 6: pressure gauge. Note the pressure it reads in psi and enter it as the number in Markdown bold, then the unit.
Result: **90** psi
